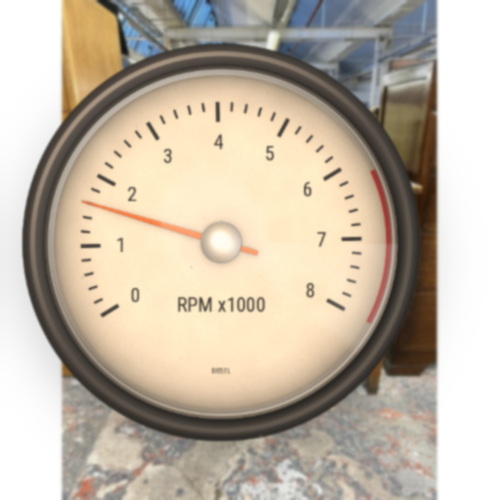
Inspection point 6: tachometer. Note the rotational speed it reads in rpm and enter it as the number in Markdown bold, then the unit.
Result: **1600** rpm
